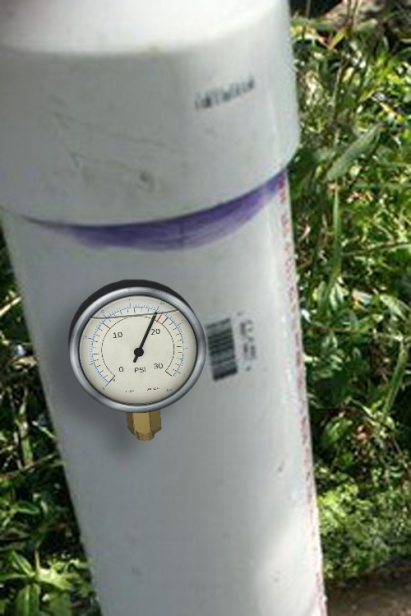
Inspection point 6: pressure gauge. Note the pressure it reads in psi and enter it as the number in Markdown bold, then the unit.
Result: **18** psi
